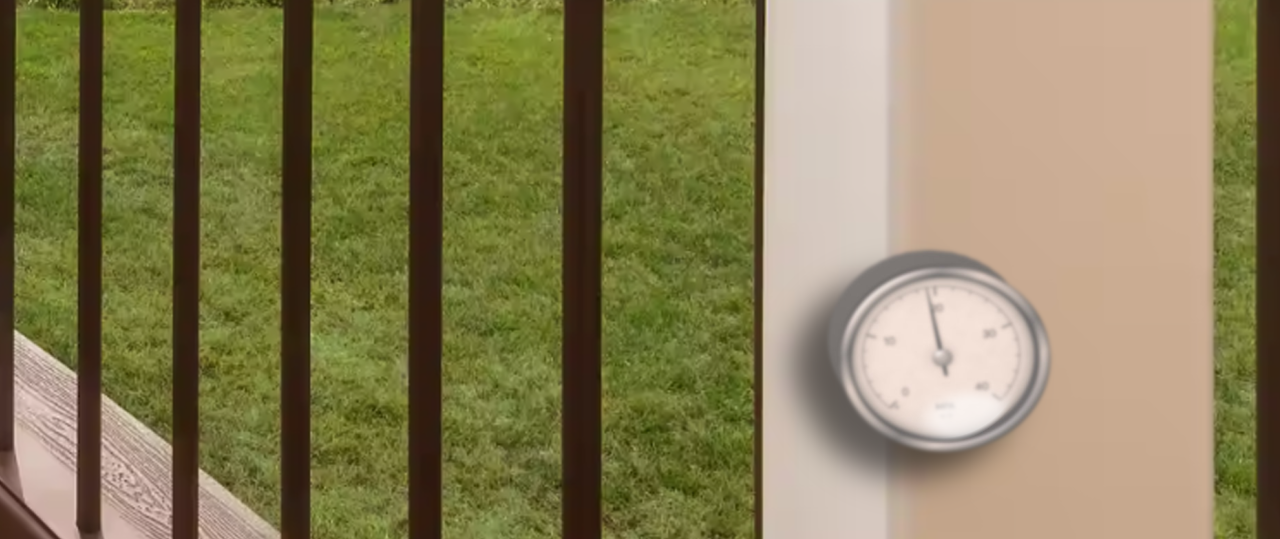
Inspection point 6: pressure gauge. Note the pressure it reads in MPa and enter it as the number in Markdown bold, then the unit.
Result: **19** MPa
